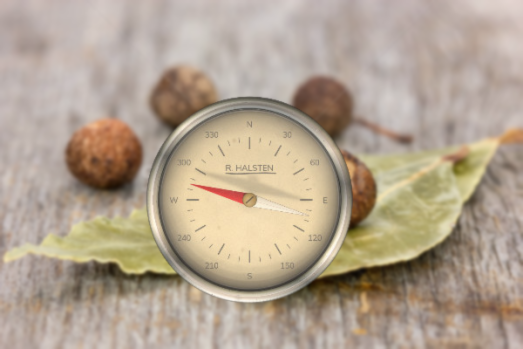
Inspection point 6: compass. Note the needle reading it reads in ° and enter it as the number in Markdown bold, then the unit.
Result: **285** °
